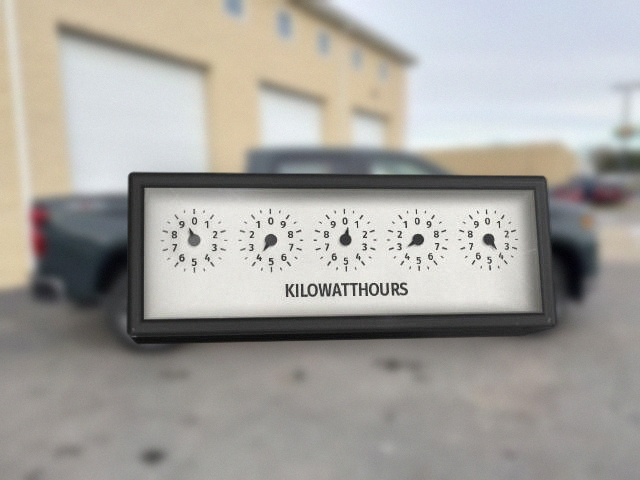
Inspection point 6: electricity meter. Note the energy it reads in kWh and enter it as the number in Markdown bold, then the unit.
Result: **94034** kWh
